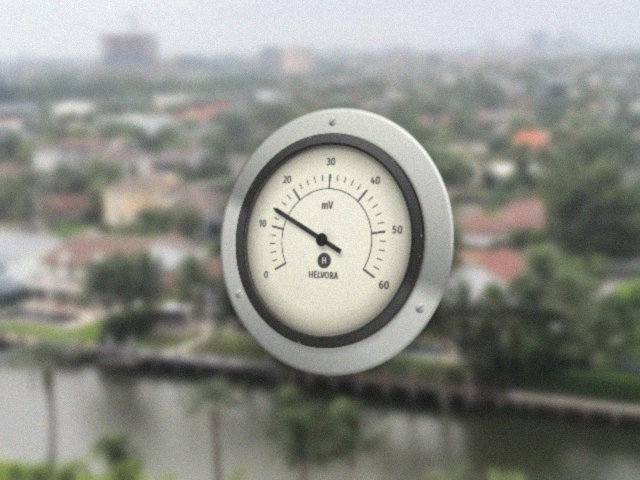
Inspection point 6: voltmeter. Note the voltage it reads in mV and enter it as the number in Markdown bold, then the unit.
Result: **14** mV
